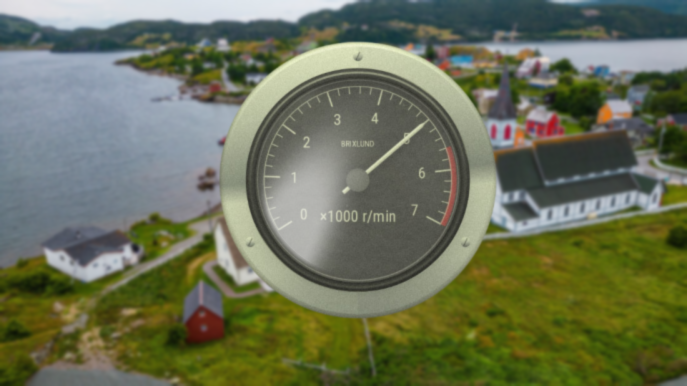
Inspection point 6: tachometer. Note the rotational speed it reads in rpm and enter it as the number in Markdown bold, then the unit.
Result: **5000** rpm
